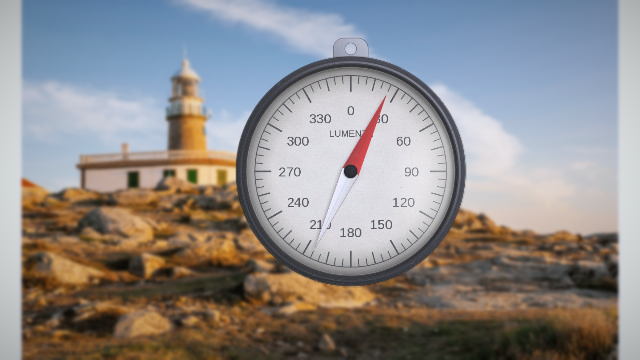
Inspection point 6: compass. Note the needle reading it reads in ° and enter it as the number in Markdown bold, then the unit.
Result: **25** °
